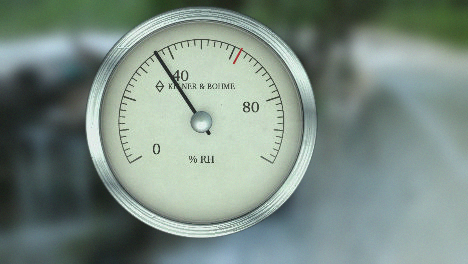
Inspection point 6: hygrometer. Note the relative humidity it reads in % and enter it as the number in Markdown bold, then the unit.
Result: **36** %
